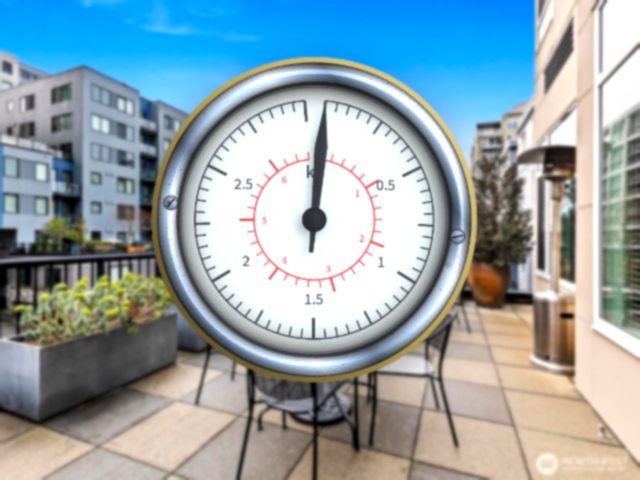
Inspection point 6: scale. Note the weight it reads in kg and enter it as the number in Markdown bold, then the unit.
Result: **0** kg
